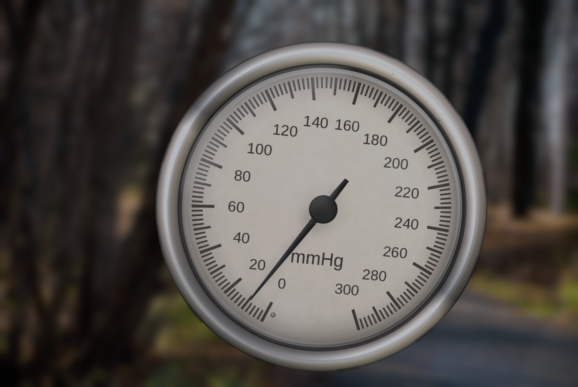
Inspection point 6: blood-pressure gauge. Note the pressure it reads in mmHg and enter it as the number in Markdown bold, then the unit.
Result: **10** mmHg
